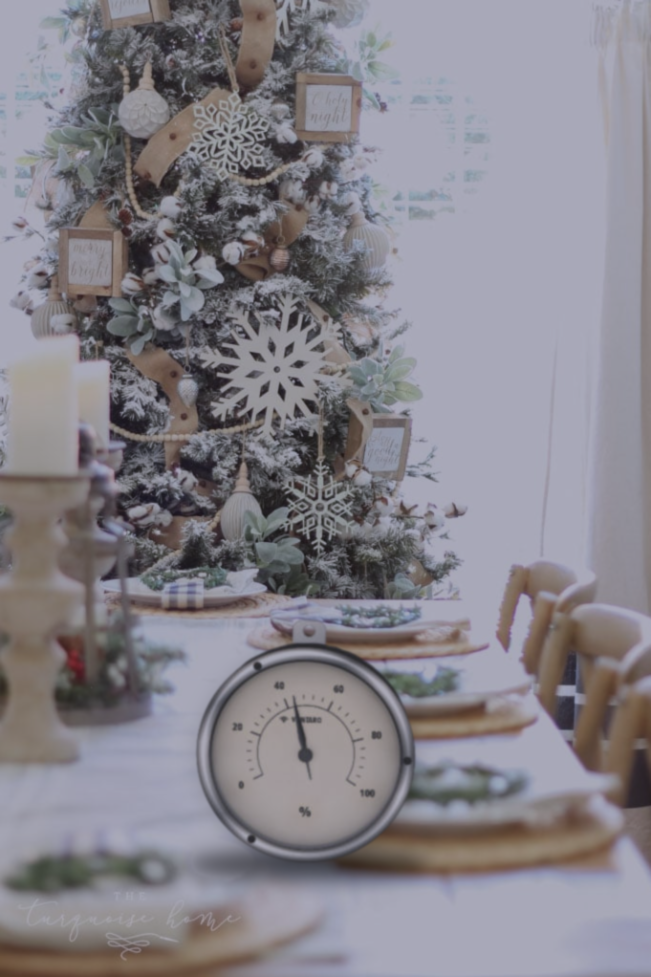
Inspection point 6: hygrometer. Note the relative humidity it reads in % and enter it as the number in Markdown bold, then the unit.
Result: **44** %
